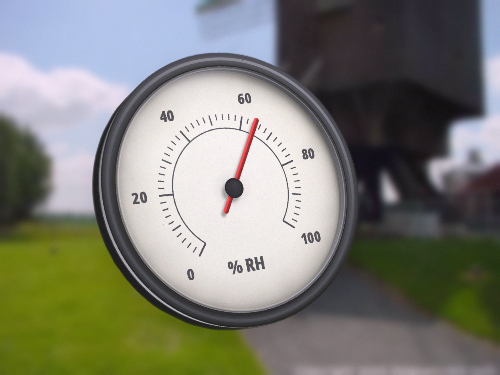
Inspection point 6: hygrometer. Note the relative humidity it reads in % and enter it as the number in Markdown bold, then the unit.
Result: **64** %
